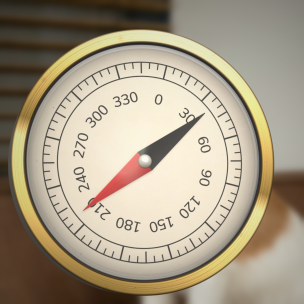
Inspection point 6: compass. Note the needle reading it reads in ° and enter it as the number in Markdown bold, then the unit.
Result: **217.5** °
